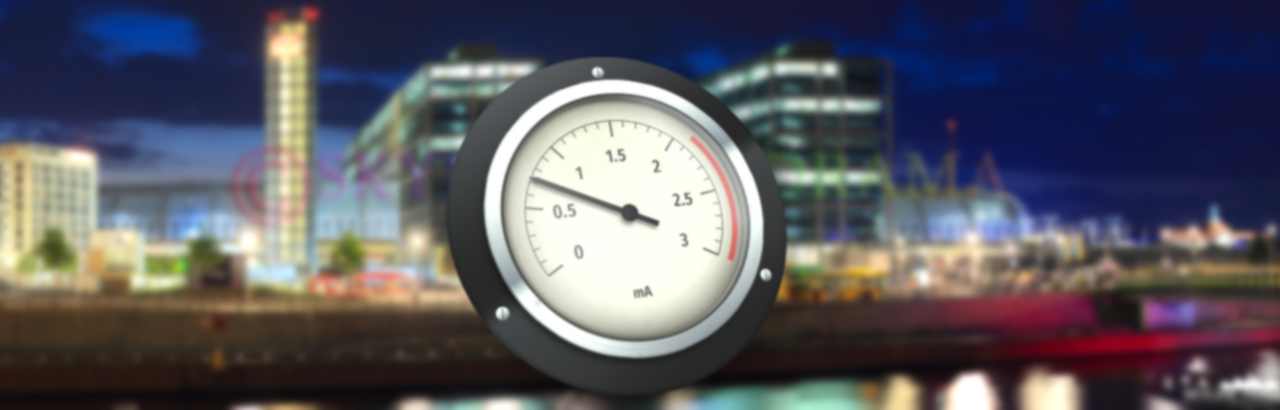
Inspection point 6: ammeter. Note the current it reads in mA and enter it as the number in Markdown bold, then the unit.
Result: **0.7** mA
